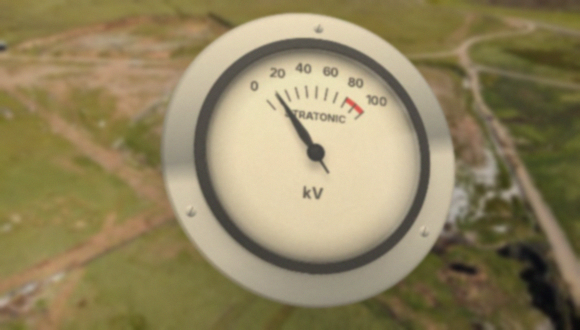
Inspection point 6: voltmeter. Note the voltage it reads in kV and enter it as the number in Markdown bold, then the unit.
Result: **10** kV
